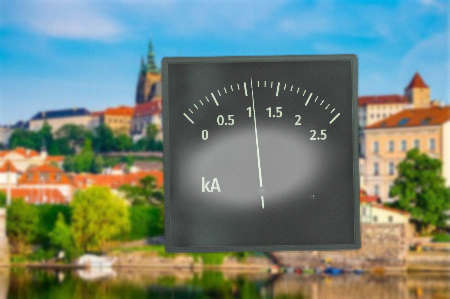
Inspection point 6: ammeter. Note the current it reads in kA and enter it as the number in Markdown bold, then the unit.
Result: **1.1** kA
